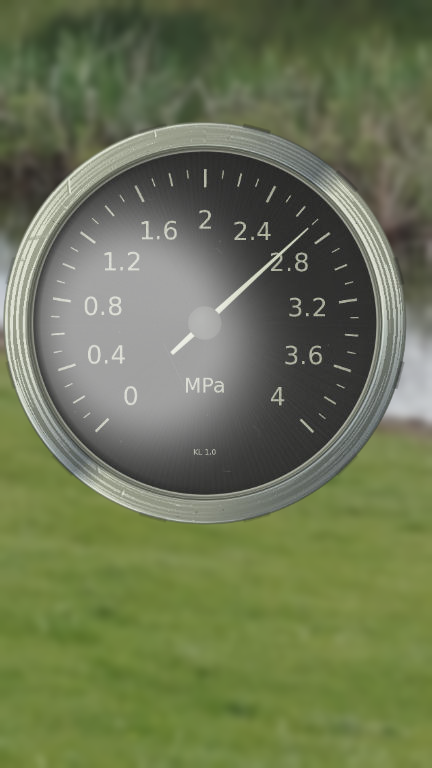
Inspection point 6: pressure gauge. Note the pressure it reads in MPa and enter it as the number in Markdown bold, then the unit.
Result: **2.7** MPa
